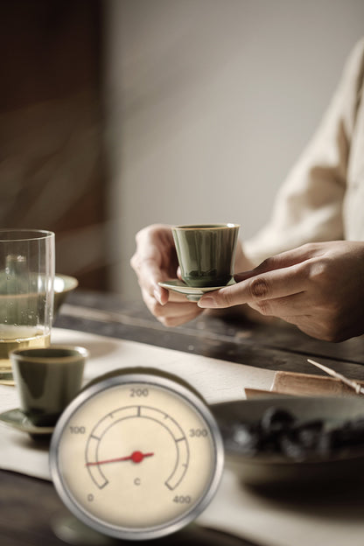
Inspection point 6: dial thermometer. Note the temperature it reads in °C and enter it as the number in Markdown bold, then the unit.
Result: **50** °C
